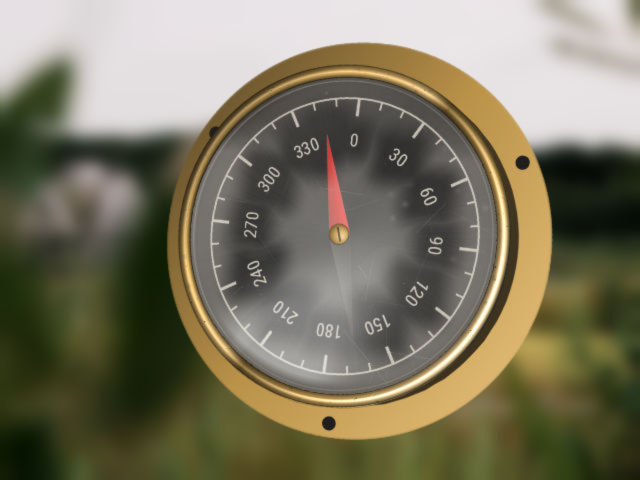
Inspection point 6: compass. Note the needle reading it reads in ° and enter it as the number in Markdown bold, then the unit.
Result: **345** °
